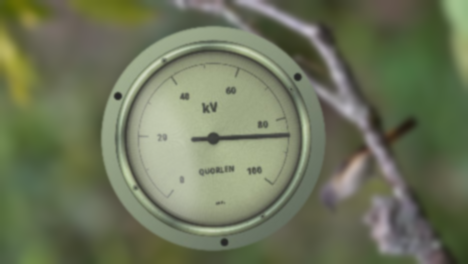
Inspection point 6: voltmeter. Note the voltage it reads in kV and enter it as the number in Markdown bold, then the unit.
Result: **85** kV
